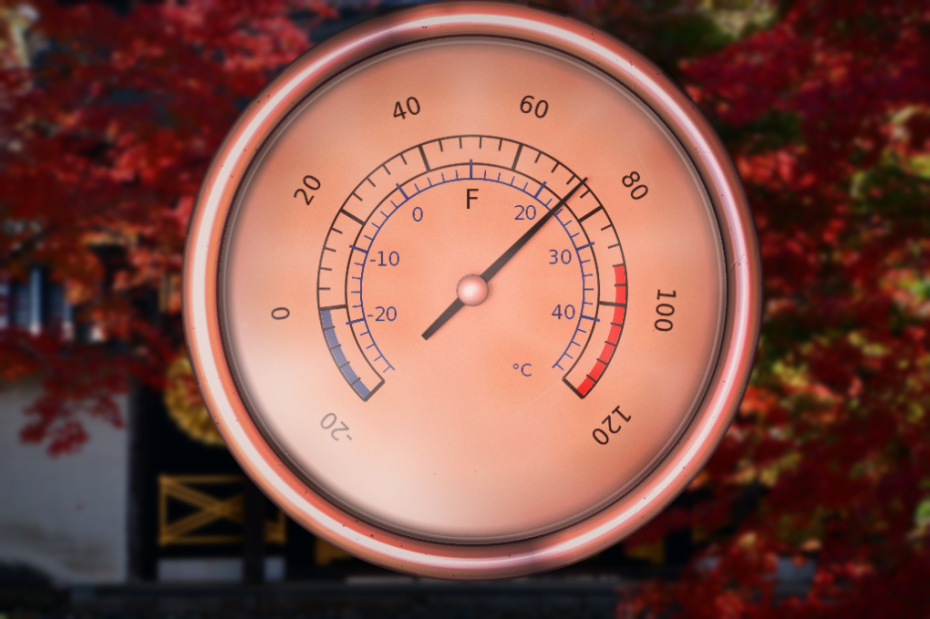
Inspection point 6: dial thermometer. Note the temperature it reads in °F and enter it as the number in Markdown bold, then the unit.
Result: **74** °F
